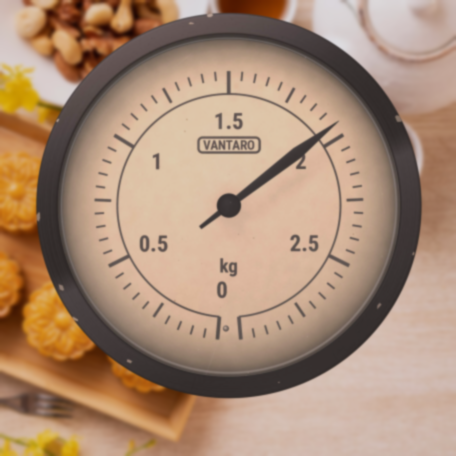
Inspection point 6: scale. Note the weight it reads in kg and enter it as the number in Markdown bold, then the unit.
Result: **1.95** kg
